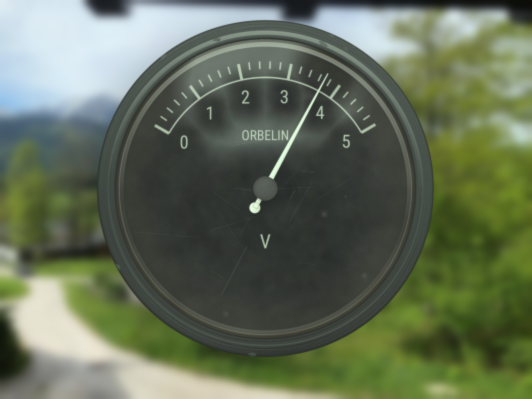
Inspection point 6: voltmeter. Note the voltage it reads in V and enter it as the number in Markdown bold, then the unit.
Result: **3.7** V
